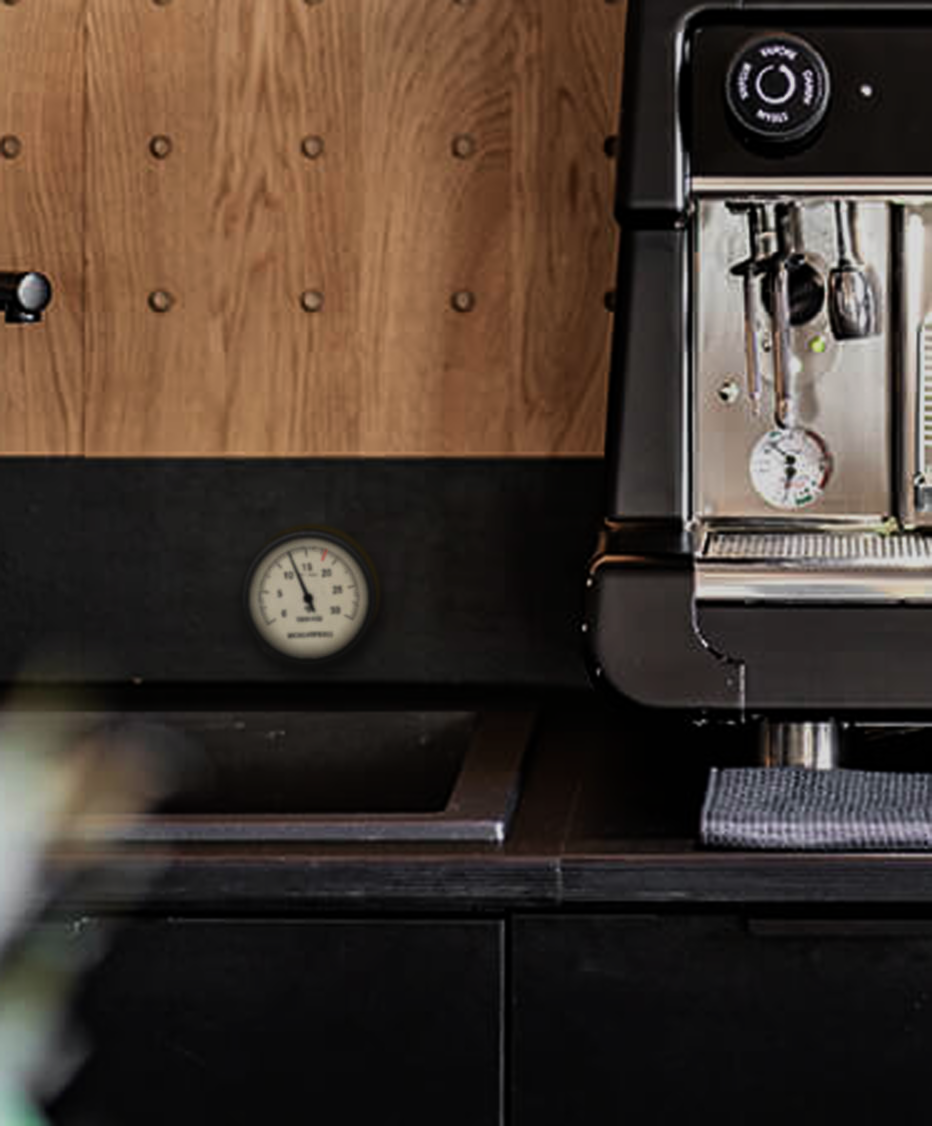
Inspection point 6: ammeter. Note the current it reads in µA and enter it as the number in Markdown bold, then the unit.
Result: **12.5** µA
